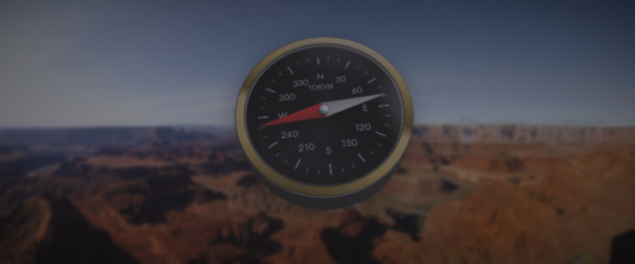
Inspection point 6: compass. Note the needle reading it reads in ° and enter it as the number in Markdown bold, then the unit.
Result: **260** °
